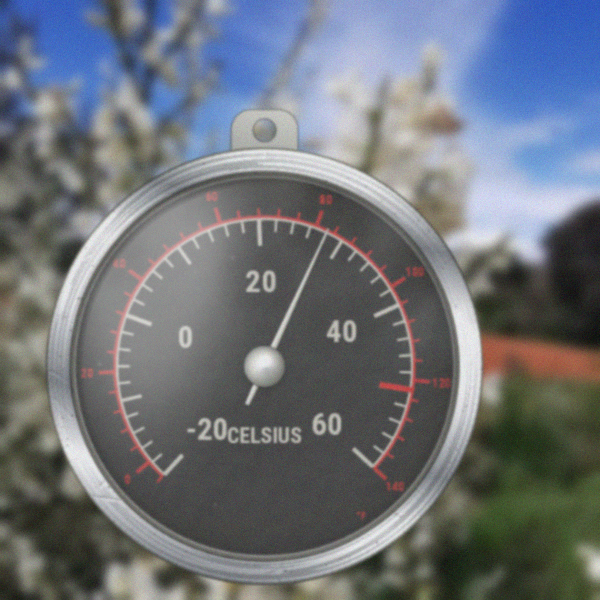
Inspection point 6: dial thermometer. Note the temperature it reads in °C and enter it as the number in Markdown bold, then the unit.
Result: **28** °C
